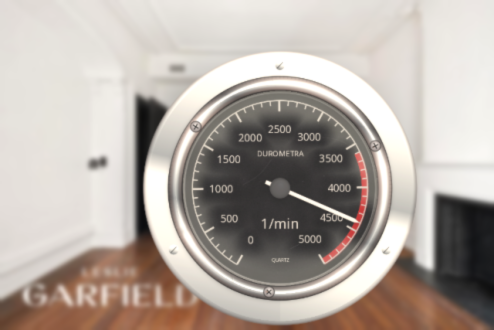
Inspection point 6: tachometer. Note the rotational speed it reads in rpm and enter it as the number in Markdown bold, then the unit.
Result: **4400** rpm
